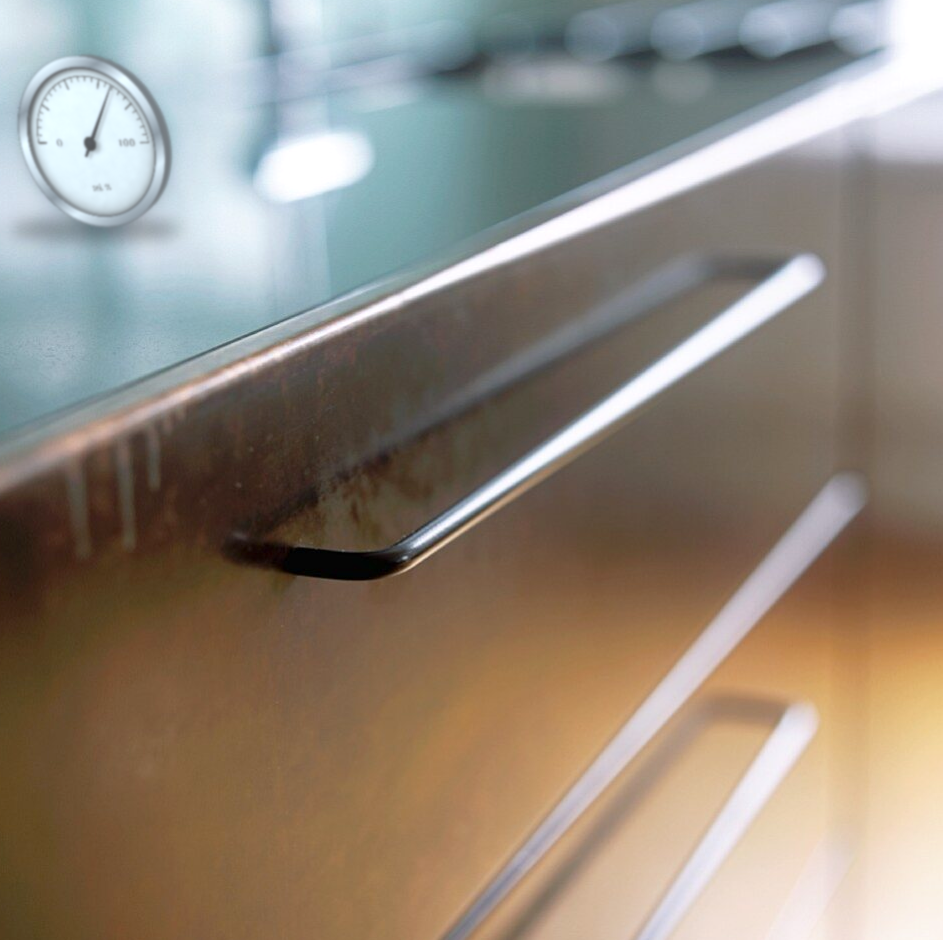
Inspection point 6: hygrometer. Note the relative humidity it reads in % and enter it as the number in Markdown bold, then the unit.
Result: **68** %
